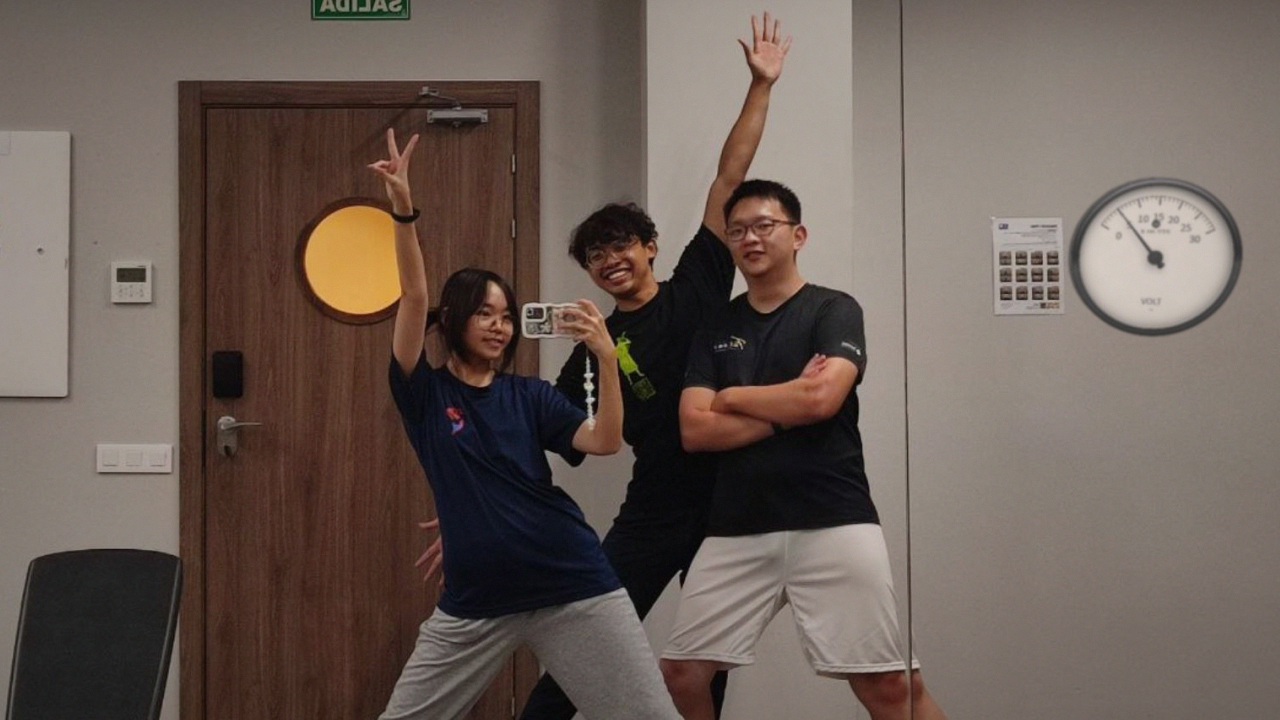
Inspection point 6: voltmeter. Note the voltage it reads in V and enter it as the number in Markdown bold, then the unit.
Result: **5** V
